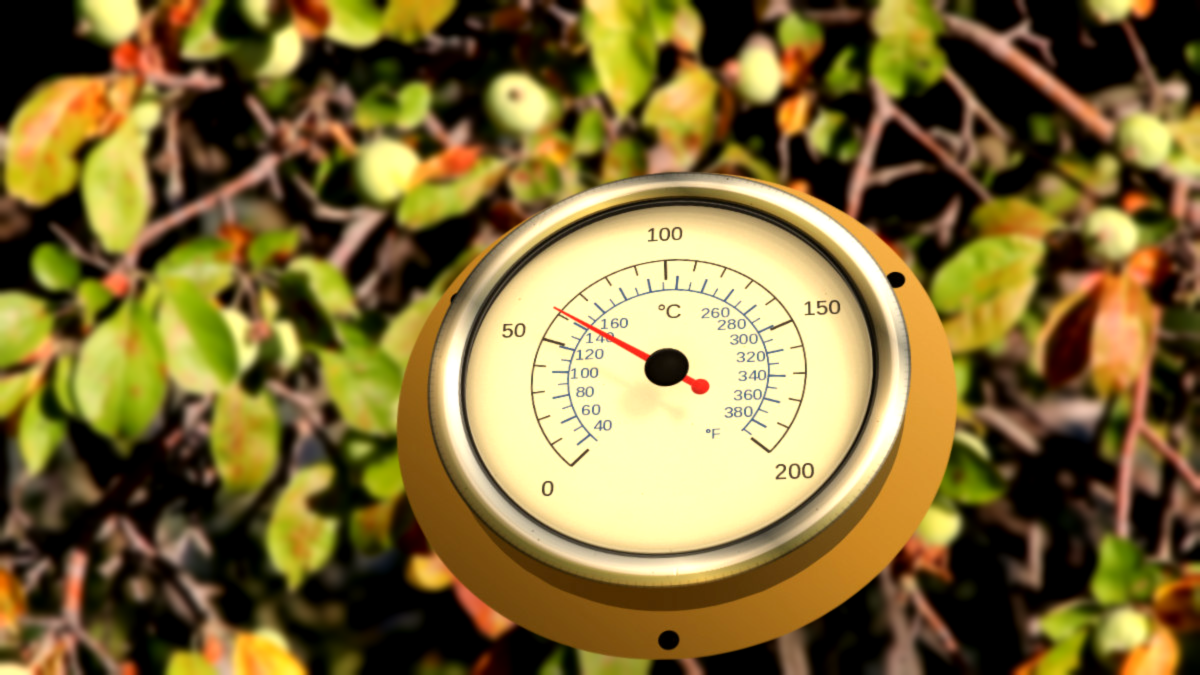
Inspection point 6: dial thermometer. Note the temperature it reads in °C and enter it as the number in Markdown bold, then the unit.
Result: **60** °C
